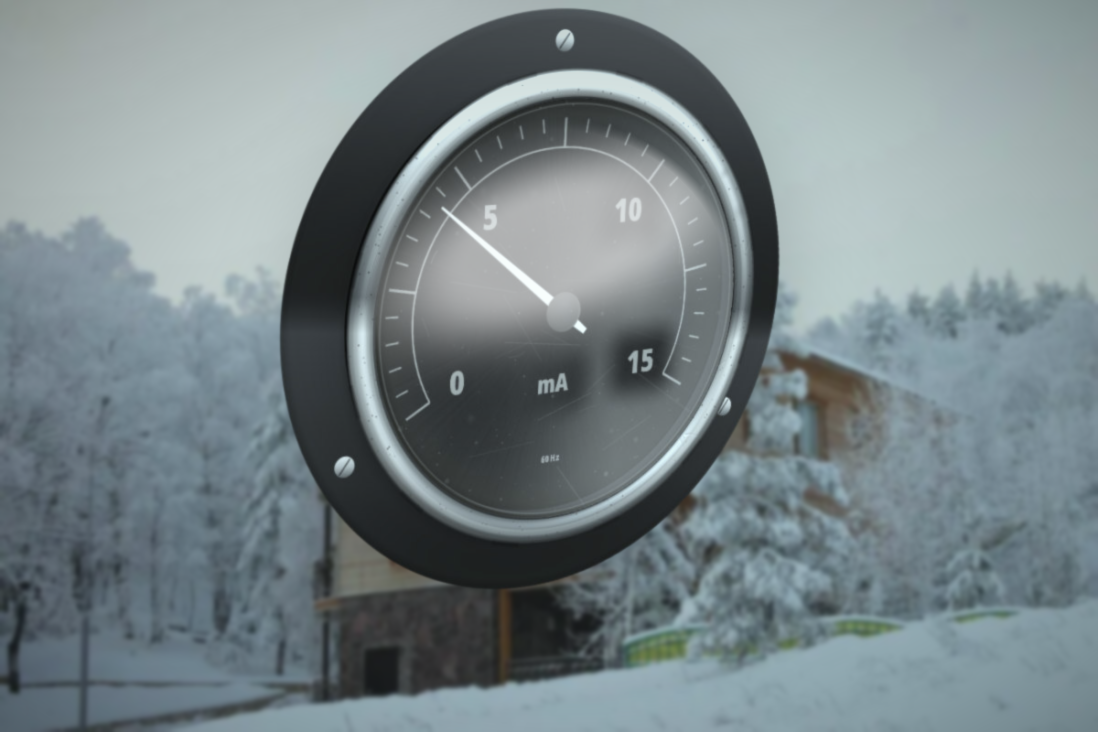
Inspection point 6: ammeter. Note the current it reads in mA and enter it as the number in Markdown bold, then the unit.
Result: **4.25** mA
